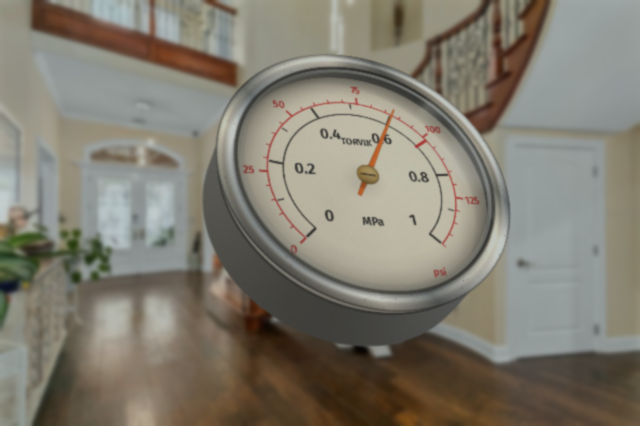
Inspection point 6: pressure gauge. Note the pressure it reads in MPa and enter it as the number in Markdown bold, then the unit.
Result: **0.6** MPa
